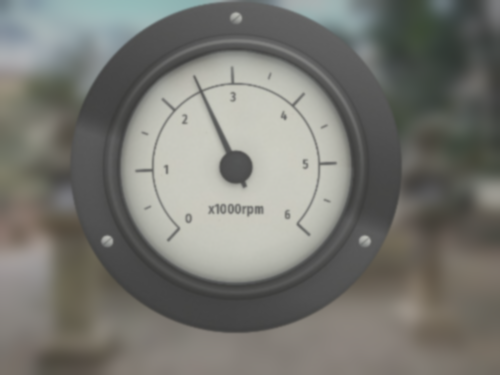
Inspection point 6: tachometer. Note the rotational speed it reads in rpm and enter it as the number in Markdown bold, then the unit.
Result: **2500** rpm
